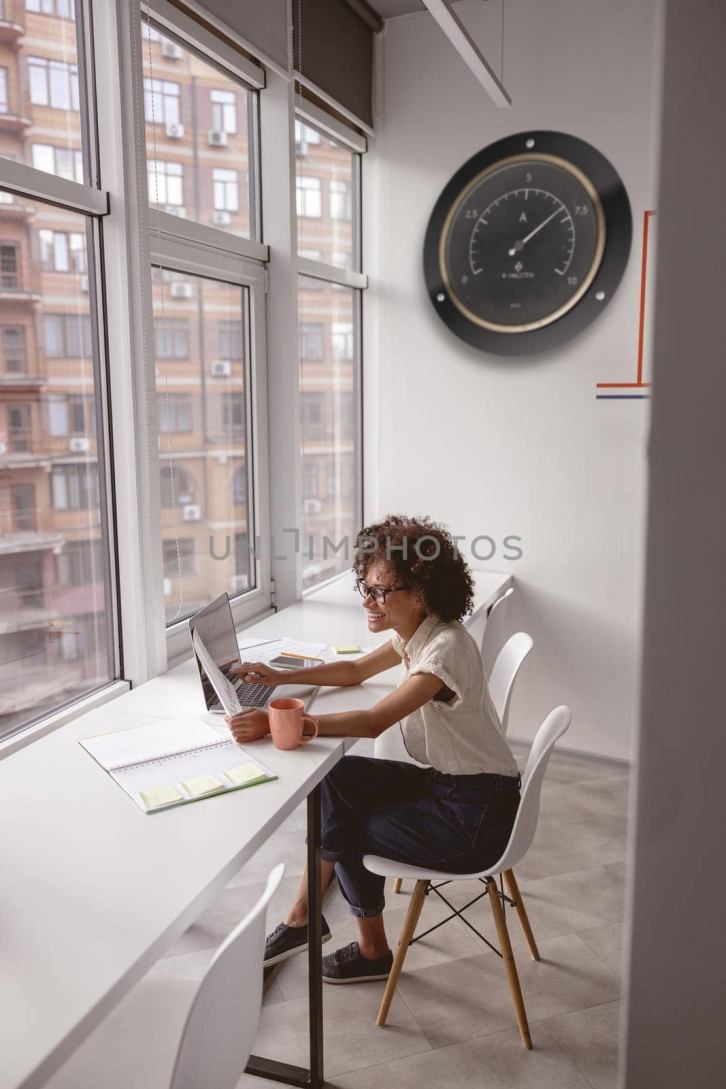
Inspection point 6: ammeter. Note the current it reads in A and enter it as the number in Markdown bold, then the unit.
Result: **7** A
